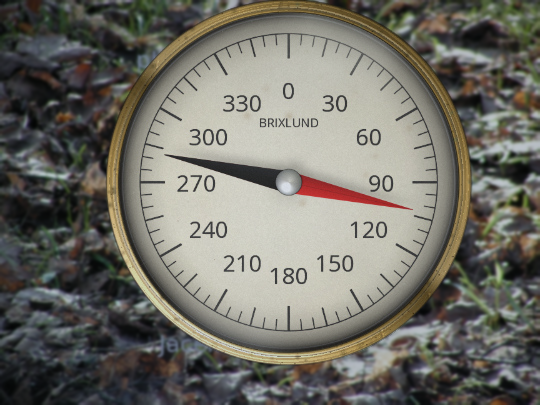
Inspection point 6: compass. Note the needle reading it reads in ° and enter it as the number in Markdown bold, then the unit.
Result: **102.5** °
